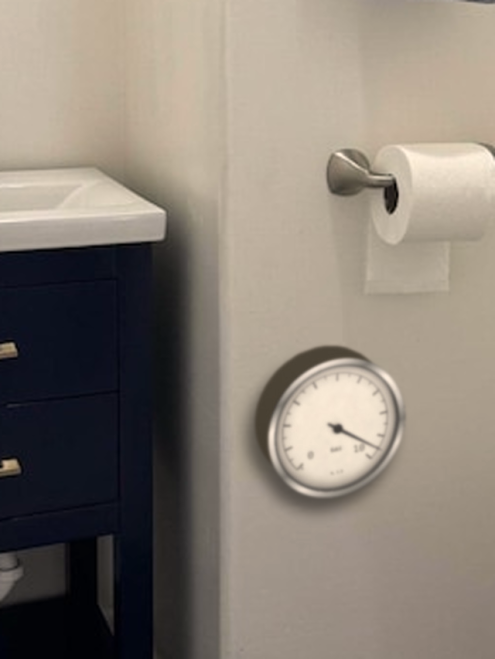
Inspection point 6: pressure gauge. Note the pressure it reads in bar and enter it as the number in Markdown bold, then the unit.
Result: **9.5** bar
